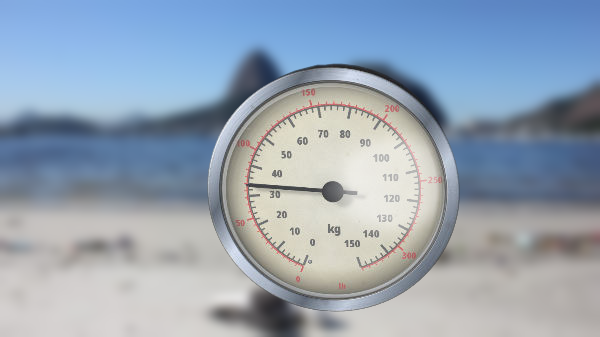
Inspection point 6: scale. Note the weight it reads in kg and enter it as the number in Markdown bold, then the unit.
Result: **34** kg
